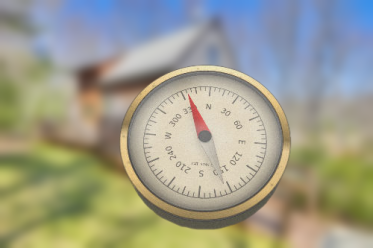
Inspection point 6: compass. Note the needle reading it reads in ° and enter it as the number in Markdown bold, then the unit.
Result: **335** °
